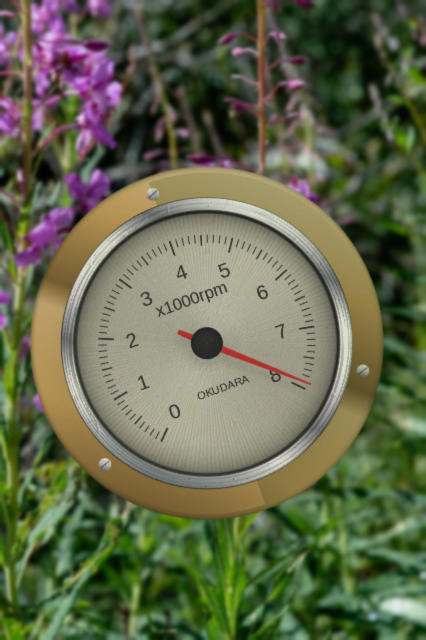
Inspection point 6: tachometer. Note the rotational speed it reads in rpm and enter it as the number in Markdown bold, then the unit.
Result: **7900** rpm
